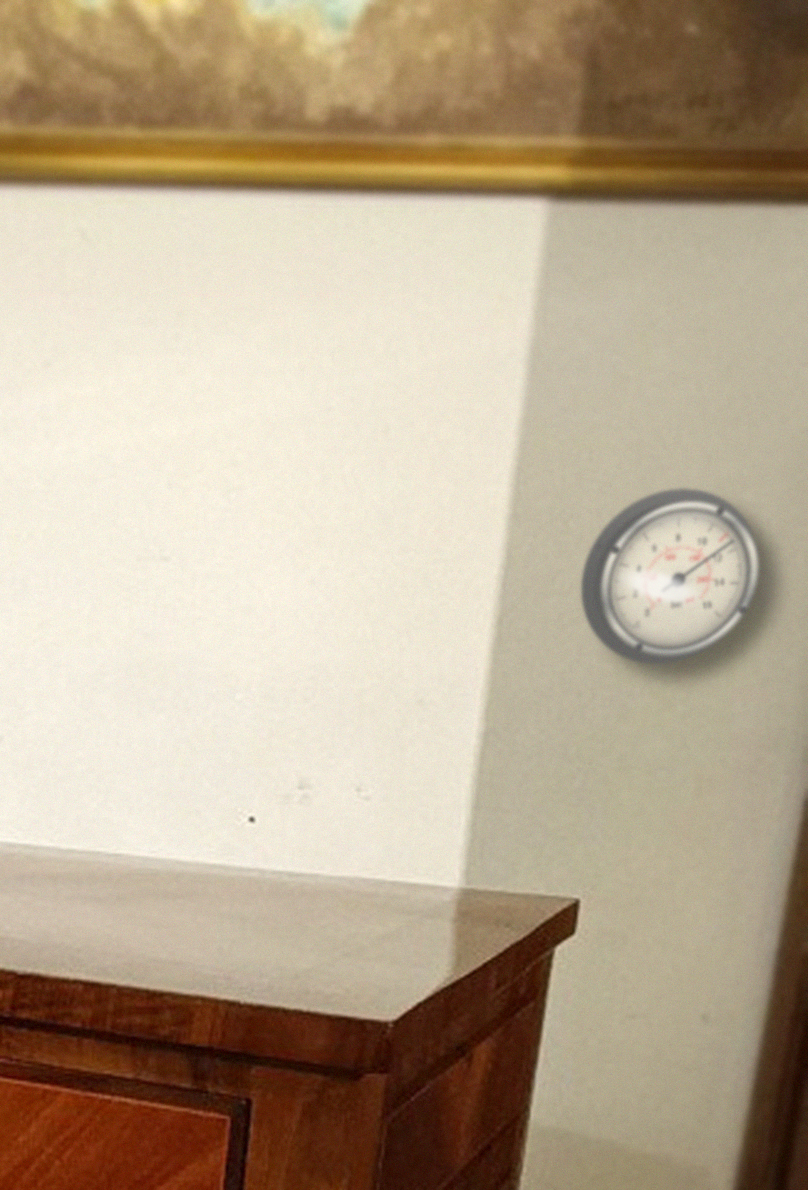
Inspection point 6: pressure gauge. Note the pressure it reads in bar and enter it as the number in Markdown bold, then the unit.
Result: **11.5** bar
